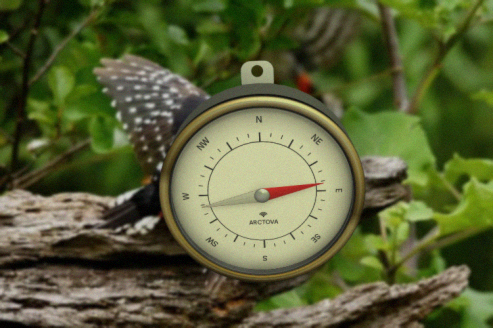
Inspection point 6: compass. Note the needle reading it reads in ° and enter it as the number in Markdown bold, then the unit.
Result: **80** °
